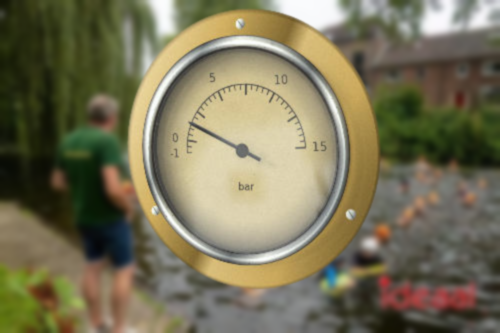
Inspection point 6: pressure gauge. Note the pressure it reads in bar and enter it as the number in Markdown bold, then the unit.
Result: **1.5** bar
